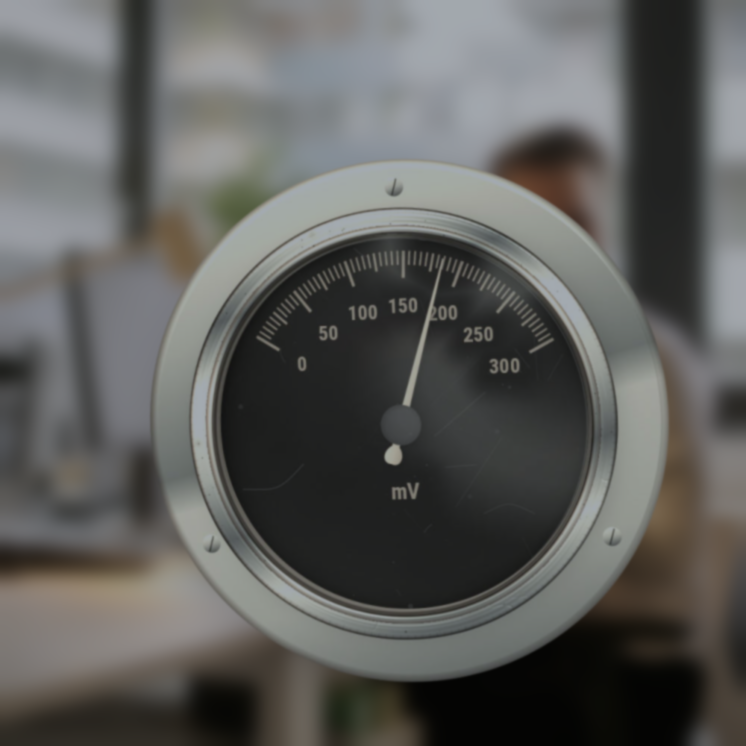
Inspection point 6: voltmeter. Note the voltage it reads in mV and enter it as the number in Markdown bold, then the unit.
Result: **185** mV
